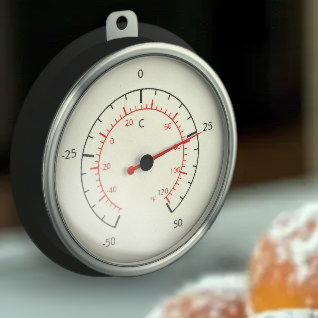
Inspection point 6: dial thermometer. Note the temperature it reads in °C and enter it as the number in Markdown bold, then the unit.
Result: **25** °C
